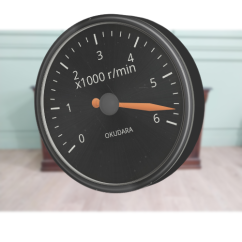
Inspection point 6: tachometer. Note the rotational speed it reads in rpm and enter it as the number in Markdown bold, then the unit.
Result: **5700** rpm
